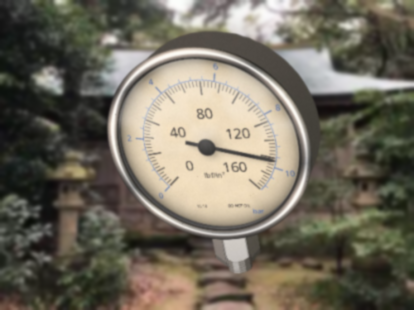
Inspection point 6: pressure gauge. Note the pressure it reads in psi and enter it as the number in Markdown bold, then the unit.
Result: **140** psi
